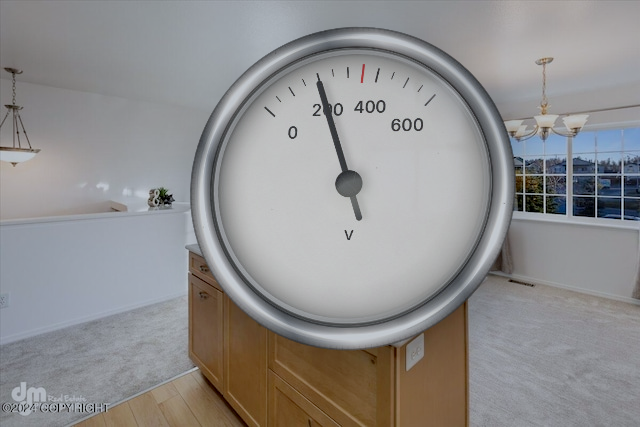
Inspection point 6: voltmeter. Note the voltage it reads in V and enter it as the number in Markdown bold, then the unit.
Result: **200** V
